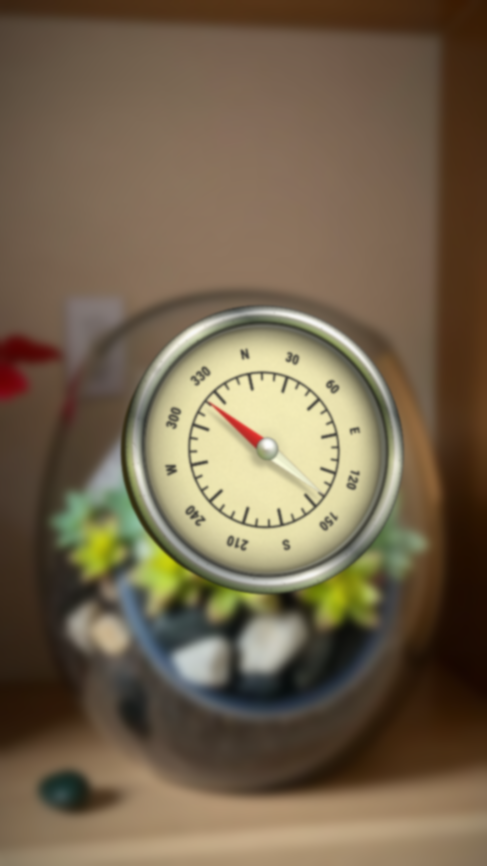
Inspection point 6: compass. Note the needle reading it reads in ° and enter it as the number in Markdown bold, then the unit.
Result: **320** °
